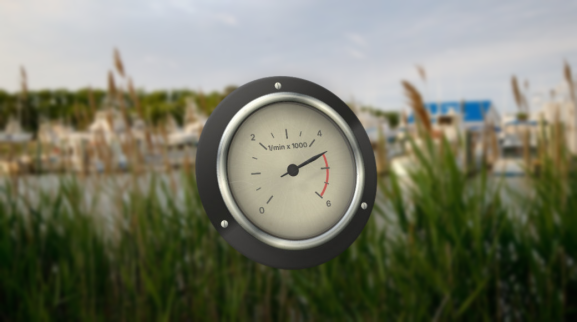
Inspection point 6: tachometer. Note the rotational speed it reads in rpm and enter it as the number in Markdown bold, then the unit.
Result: **4500** rpm
